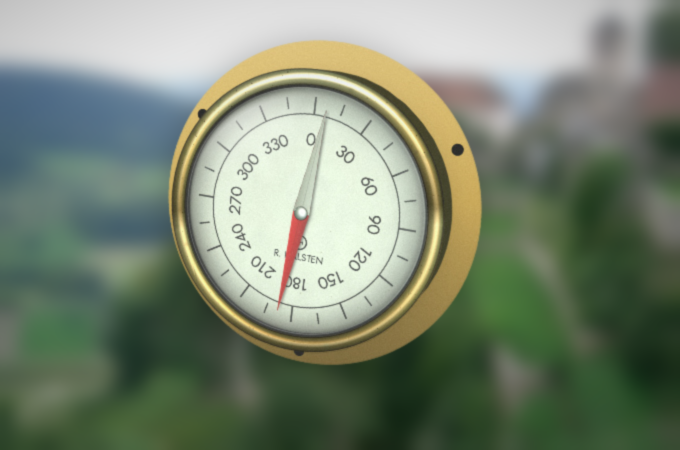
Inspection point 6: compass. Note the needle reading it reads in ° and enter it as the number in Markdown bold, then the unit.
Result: **187.5** °
